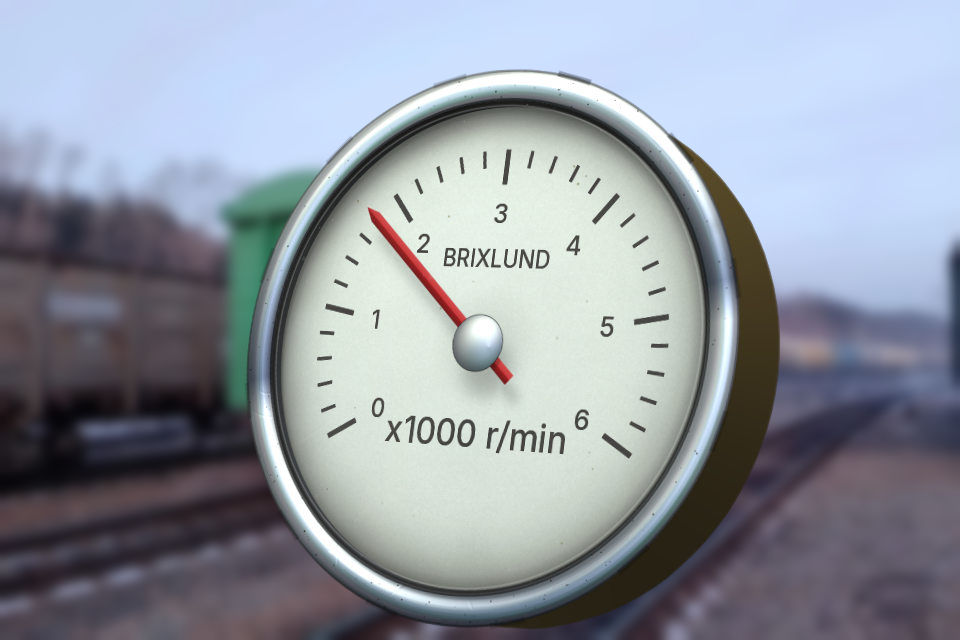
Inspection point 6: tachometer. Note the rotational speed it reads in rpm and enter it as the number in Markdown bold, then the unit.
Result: **1800** rpm
